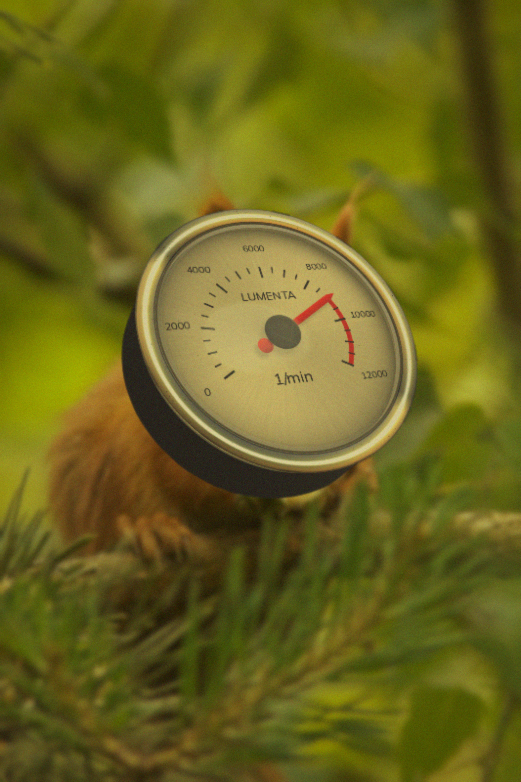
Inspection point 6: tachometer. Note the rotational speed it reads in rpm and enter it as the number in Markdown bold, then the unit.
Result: **9000** rpm
